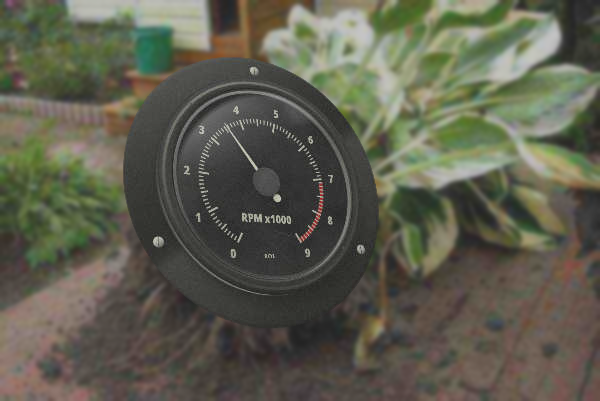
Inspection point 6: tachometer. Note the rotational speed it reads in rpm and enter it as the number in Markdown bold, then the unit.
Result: **3500** rpm
